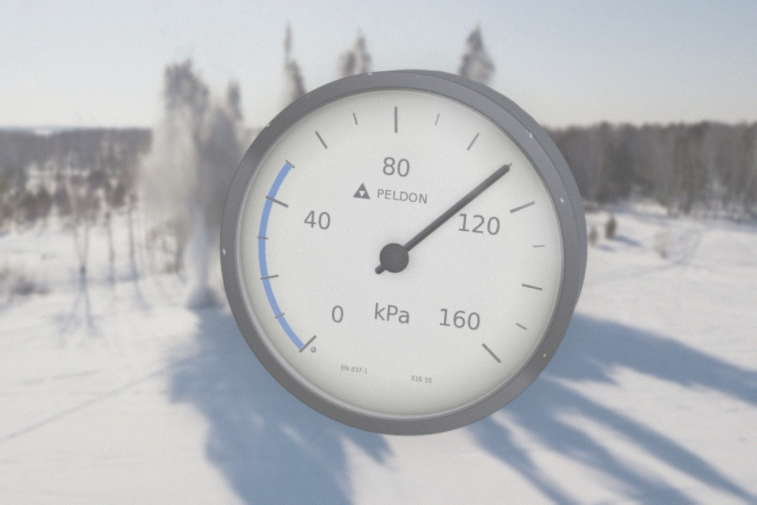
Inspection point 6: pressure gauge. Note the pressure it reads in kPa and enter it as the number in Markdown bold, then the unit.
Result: **110** kPa
